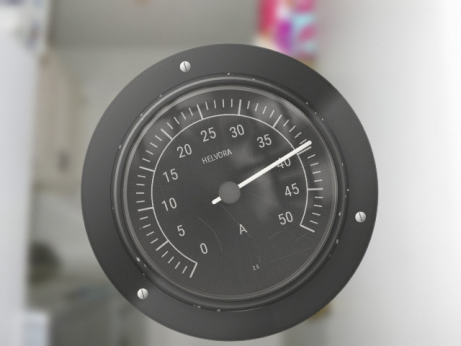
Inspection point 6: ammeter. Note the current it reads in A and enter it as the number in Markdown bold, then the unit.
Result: **39.5** A
